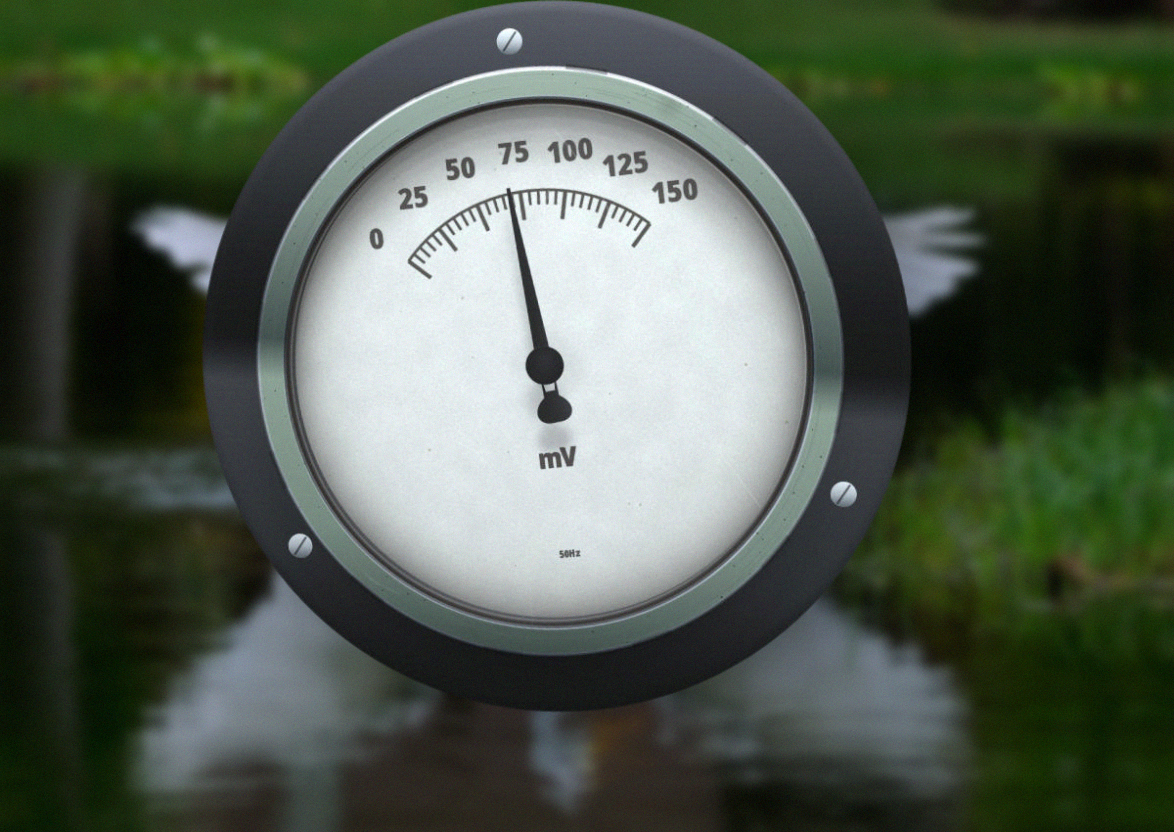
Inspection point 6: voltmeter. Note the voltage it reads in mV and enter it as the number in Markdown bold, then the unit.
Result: **70** mV
